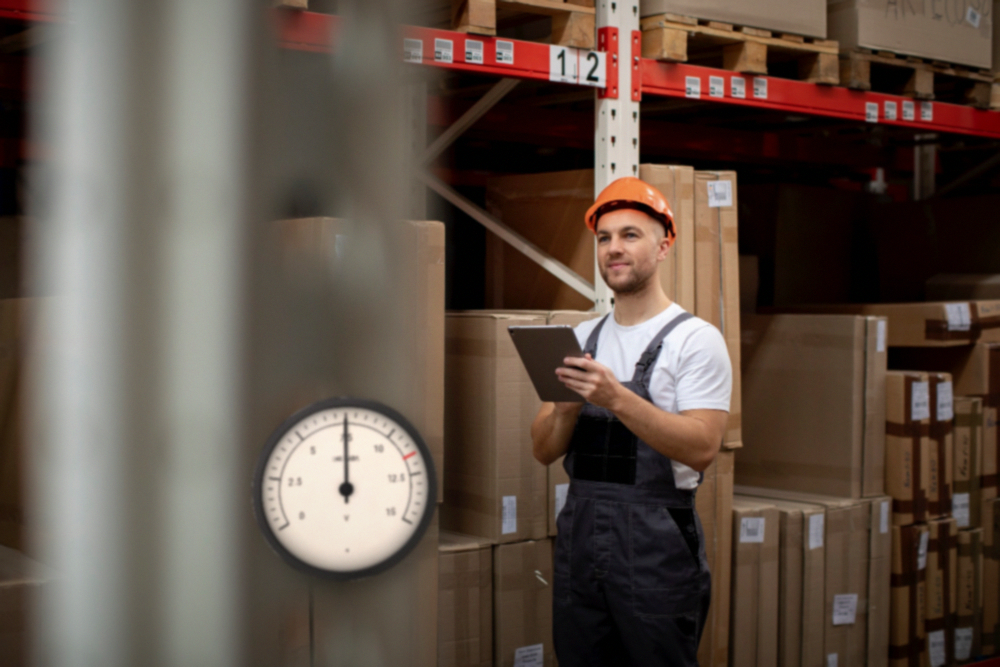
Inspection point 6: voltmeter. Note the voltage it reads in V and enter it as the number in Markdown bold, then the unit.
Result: **7.5** V
